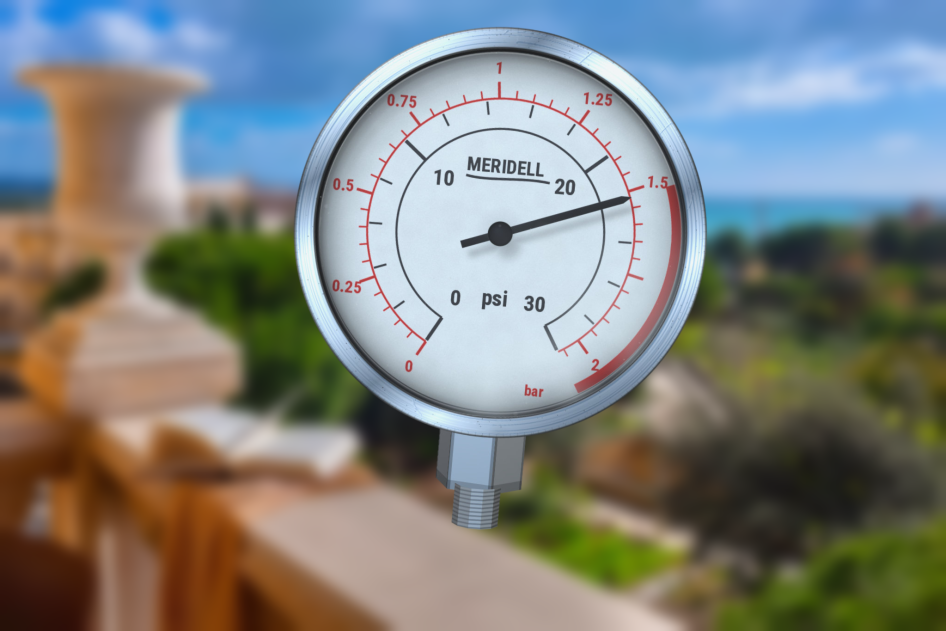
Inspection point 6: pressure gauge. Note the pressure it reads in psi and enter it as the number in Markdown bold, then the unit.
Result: **22** psi
